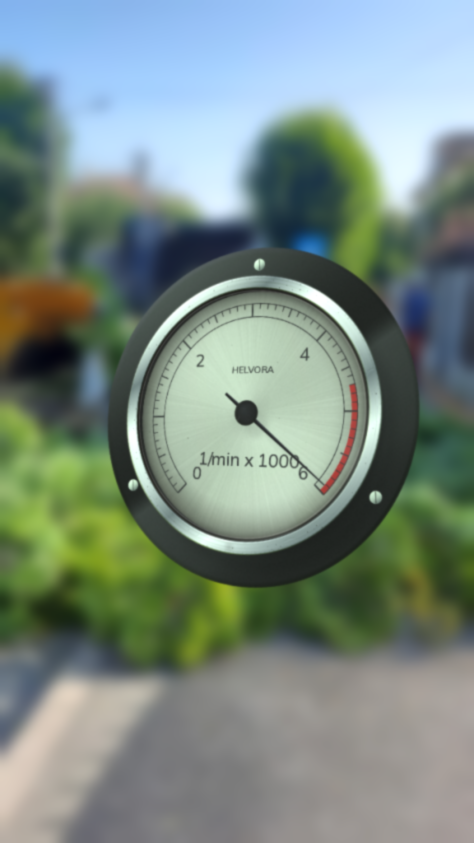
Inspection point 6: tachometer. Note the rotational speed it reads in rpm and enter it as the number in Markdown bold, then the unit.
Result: **5900** rpm
